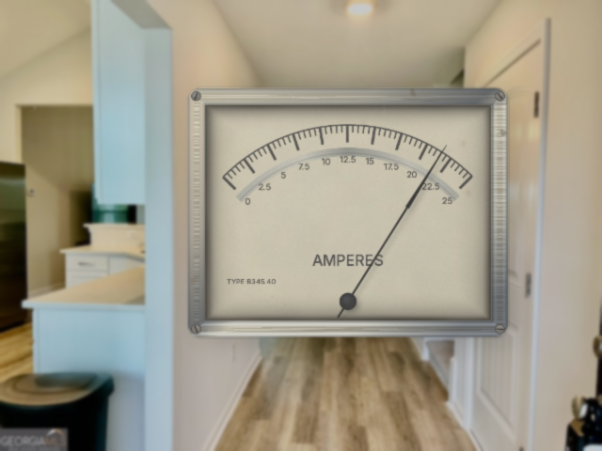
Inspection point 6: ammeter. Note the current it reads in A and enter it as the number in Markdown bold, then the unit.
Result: **21.5** A
